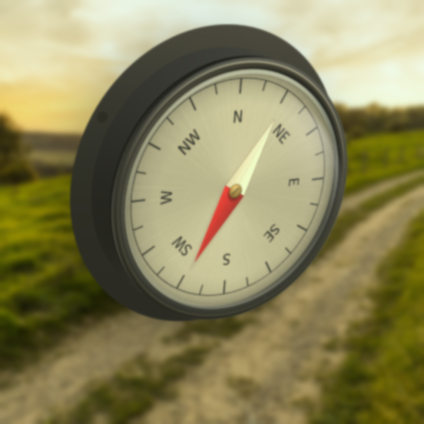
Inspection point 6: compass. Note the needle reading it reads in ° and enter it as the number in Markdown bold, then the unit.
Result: **210** °
